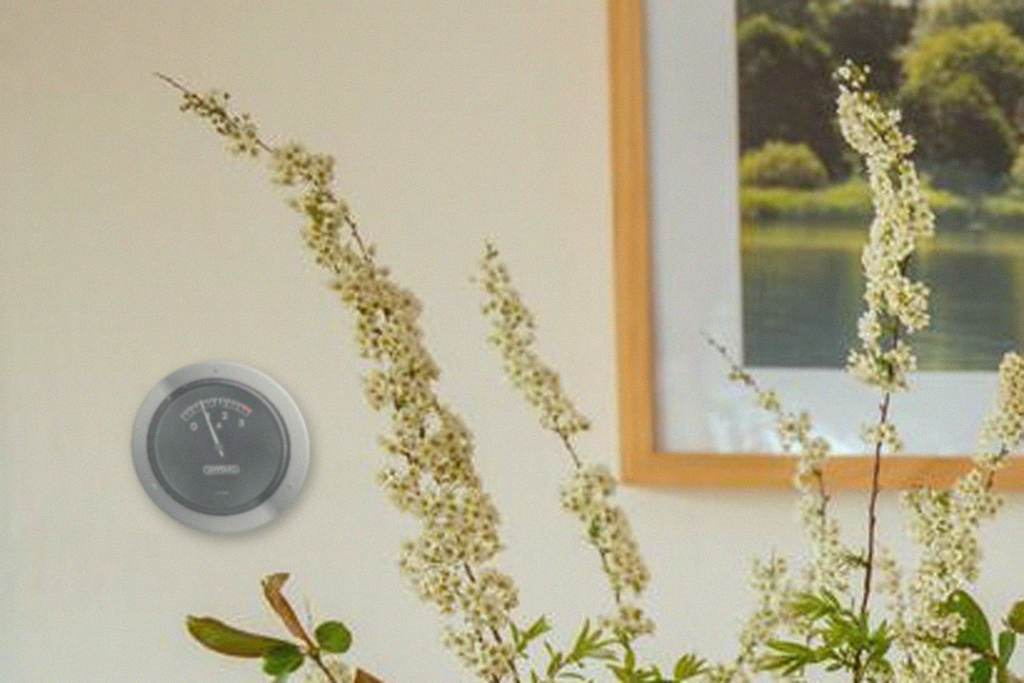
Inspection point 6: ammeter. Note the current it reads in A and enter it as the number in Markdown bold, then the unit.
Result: **1** A
